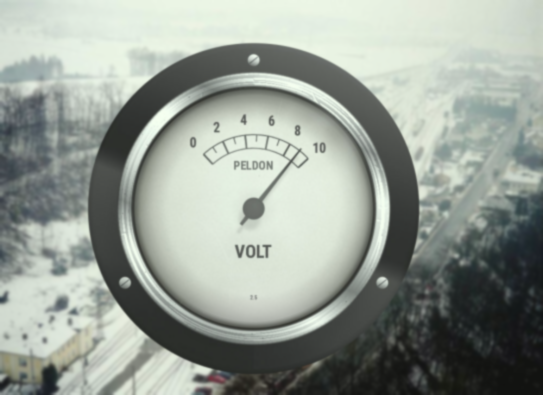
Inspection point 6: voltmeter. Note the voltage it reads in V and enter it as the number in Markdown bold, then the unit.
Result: **9** V
